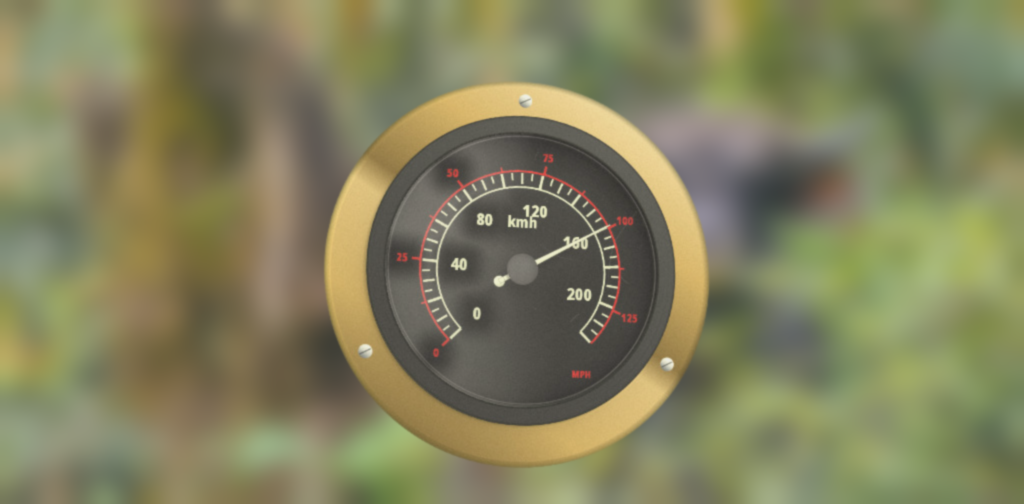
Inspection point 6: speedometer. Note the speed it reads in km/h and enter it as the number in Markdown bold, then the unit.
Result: **160** km/h
